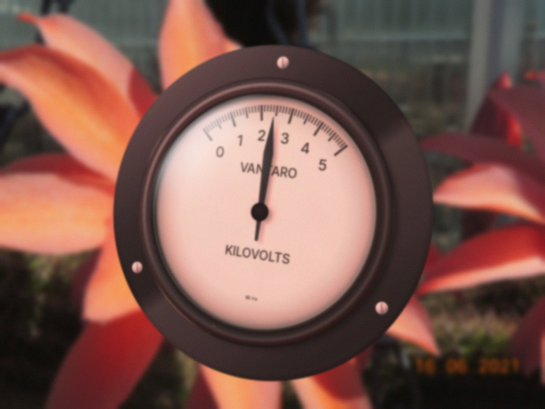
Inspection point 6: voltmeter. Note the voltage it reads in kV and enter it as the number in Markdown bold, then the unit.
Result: **2.5** kV
